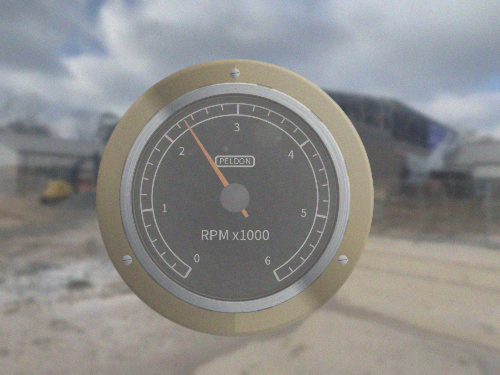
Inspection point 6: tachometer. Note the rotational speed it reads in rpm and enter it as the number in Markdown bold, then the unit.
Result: **2300** rpm
